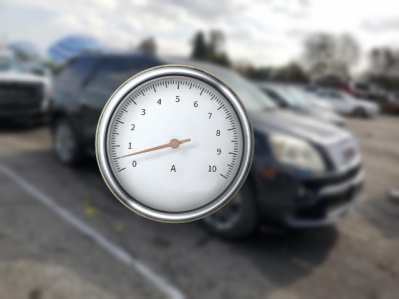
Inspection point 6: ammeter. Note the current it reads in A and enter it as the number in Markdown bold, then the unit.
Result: **0.5** A
